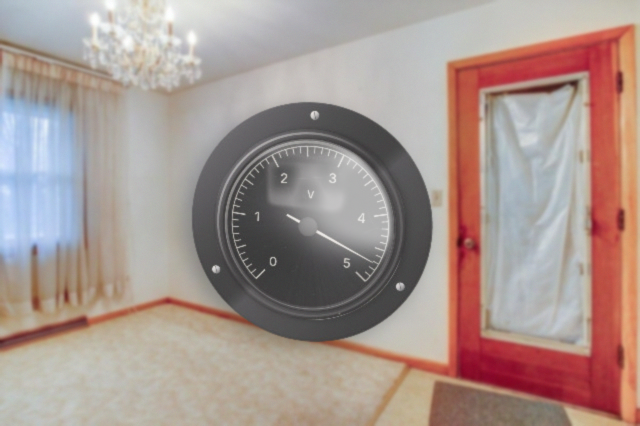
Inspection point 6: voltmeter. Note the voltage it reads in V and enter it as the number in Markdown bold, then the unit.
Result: **4.7** V
